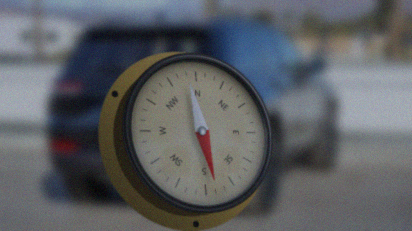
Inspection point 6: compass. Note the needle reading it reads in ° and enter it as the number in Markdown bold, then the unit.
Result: **170** °
